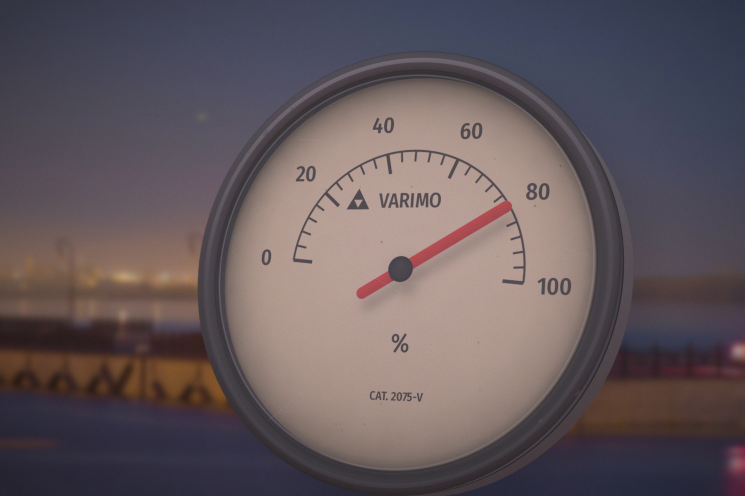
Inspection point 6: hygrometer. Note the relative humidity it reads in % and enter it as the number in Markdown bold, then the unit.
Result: **80** %
